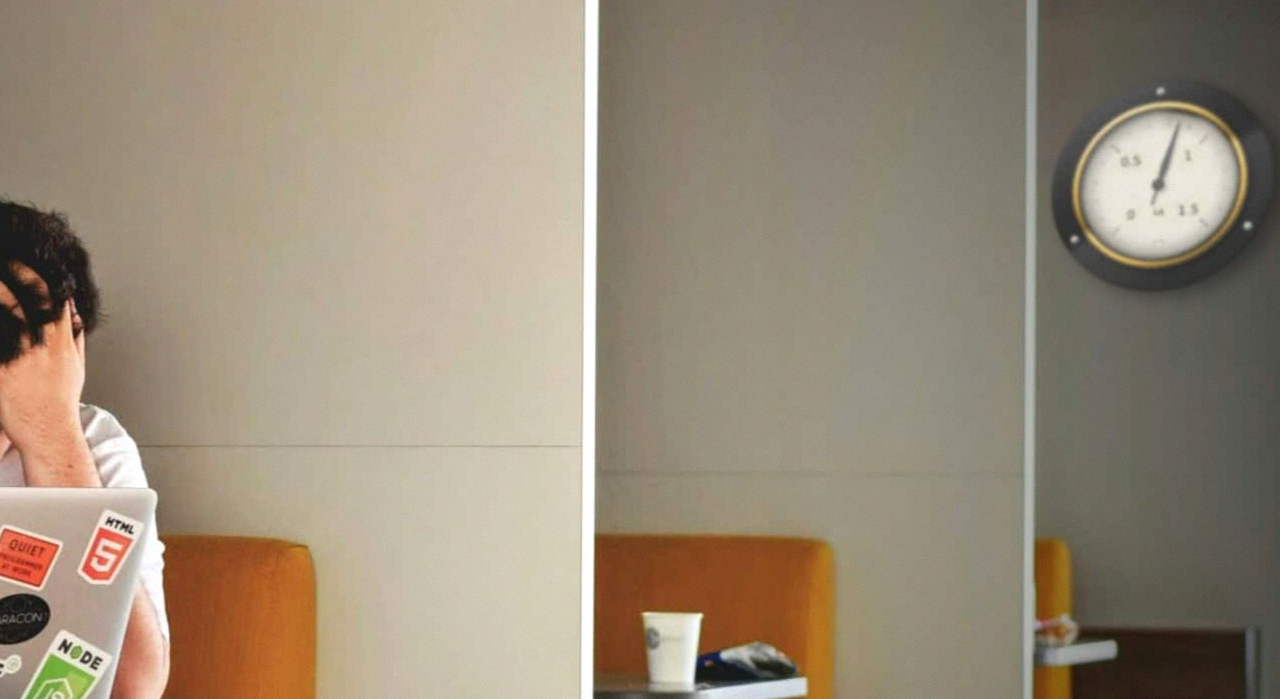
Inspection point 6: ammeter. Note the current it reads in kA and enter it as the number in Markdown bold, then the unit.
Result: **0.85** kA
